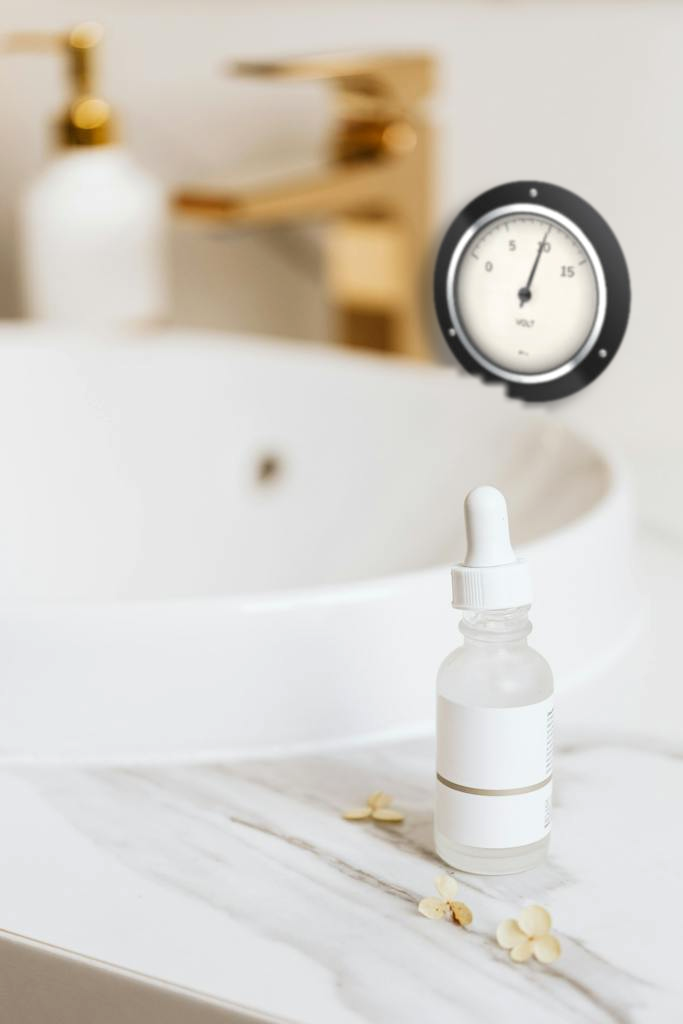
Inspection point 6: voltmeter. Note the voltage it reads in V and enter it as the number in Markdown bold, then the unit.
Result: **10** V
